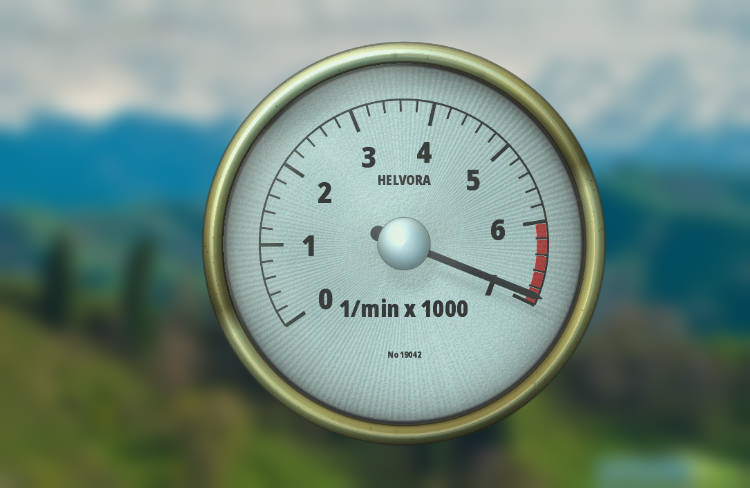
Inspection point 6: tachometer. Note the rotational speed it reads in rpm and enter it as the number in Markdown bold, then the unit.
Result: **6900** rpm
